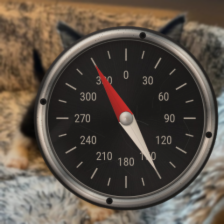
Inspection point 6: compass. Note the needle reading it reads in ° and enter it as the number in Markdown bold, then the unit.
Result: **330** °
